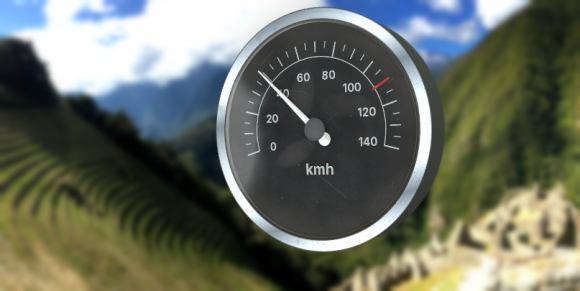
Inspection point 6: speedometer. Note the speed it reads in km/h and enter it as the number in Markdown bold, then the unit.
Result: **40** km/h
